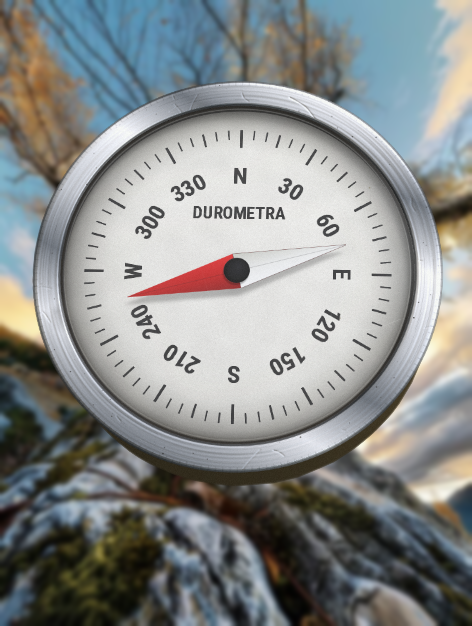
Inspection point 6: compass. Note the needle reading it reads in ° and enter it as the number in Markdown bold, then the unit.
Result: **255** °
